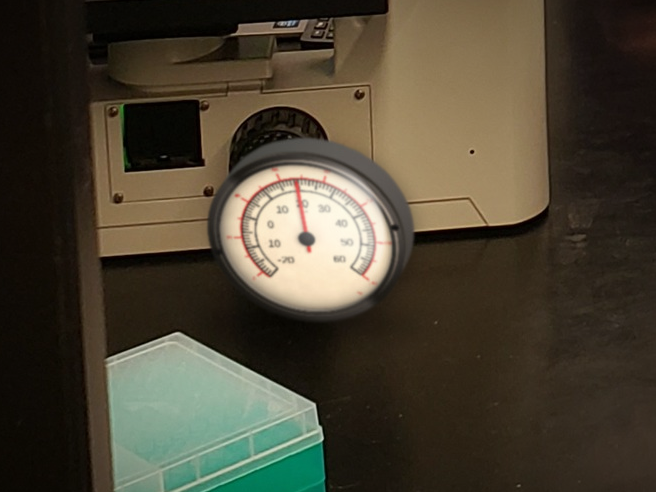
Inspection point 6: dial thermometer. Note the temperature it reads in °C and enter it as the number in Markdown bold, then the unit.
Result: **20** °C
